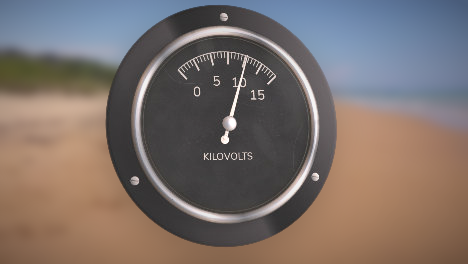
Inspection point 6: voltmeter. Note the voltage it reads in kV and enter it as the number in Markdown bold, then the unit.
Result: **10** kV
